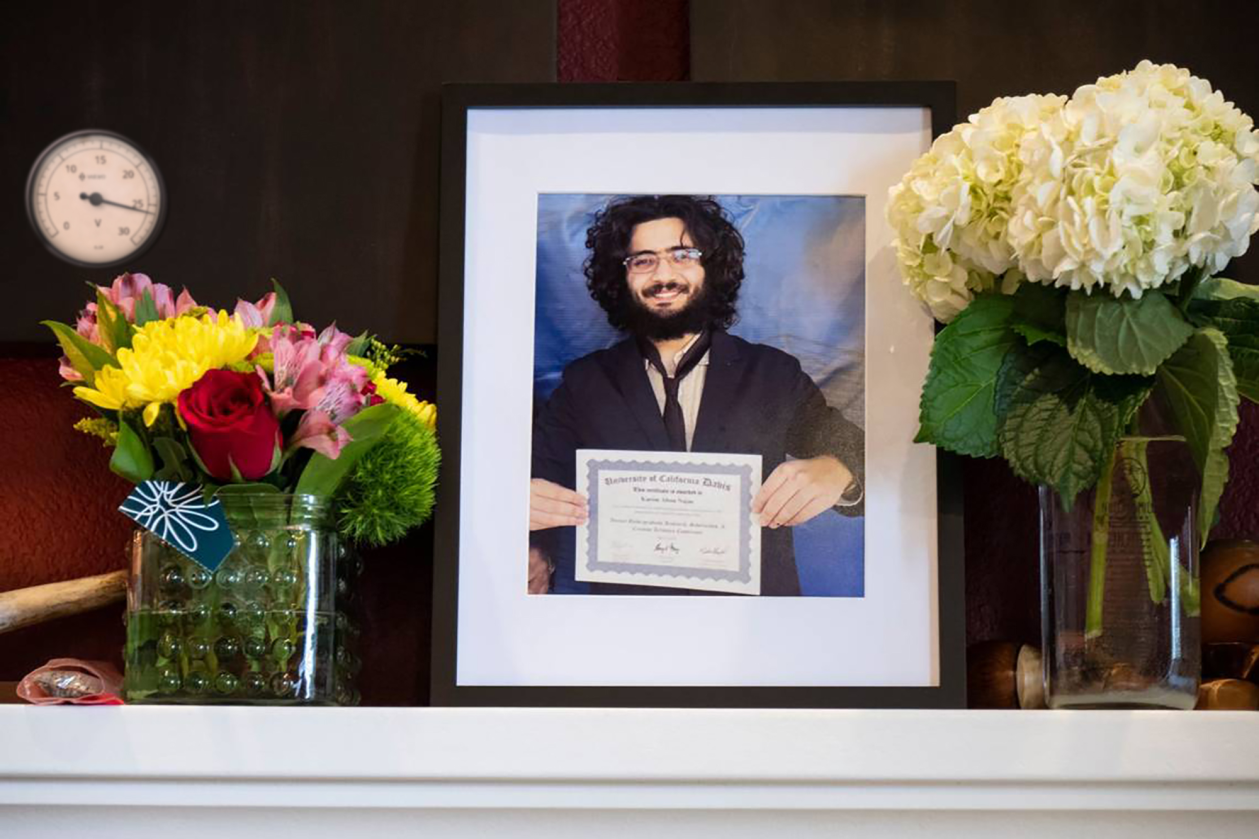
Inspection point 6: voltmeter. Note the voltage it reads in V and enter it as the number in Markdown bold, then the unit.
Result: **26** V
